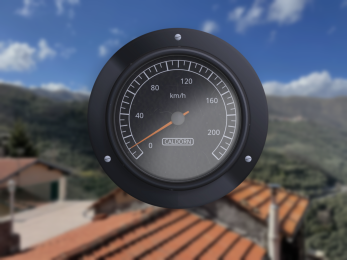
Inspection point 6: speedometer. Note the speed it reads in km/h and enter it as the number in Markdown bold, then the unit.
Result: **10** km/h
